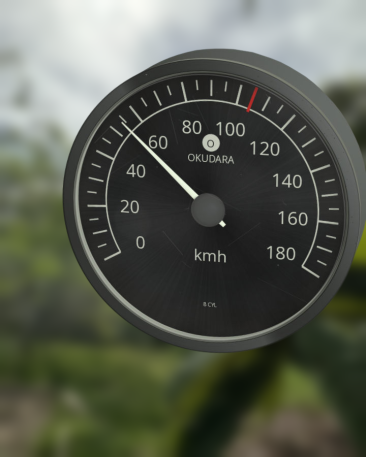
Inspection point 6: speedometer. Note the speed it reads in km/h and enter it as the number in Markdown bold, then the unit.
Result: **55** km/h
